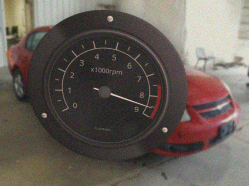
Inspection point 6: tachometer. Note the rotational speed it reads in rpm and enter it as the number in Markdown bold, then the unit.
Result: **8500** rpm
